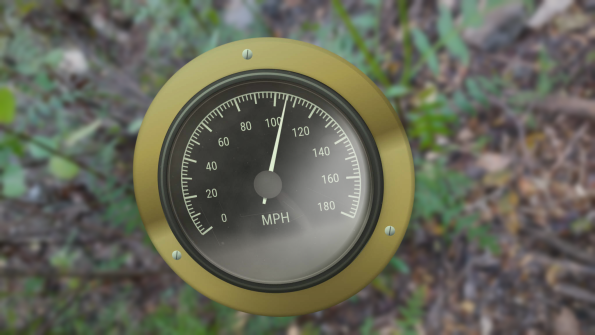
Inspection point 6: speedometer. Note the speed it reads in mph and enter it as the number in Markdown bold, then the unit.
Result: **106** mph
